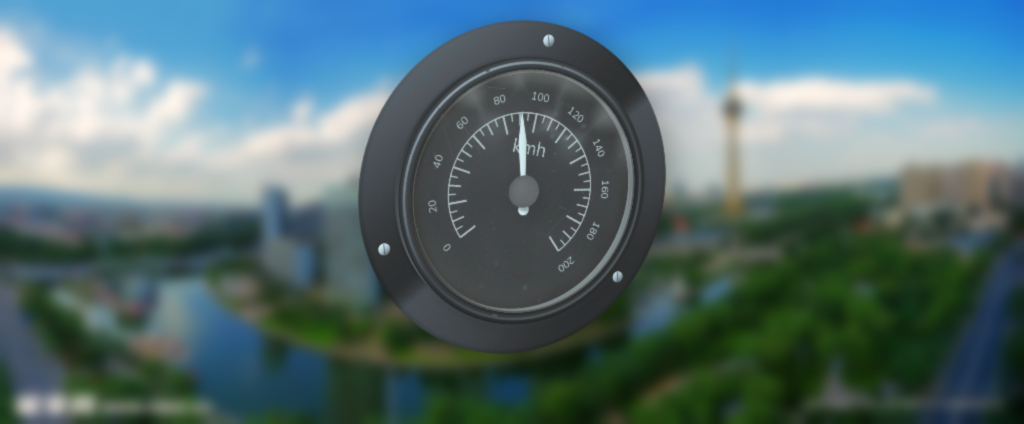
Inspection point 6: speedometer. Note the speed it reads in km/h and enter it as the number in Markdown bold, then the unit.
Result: **90** km/h
